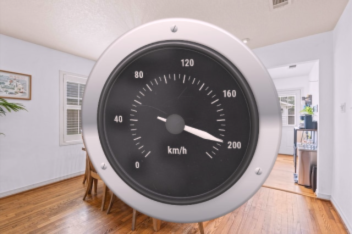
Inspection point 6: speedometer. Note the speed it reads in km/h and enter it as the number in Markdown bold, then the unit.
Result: **200** km/h
